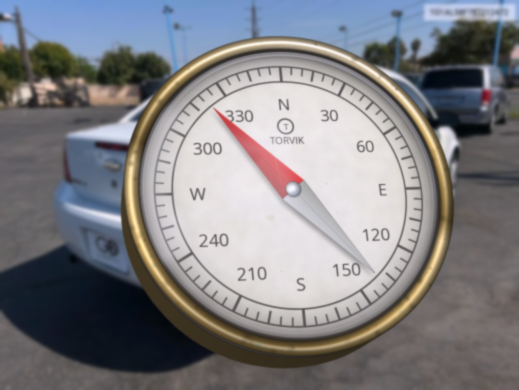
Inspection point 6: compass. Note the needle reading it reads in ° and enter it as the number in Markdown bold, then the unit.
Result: **320** °
